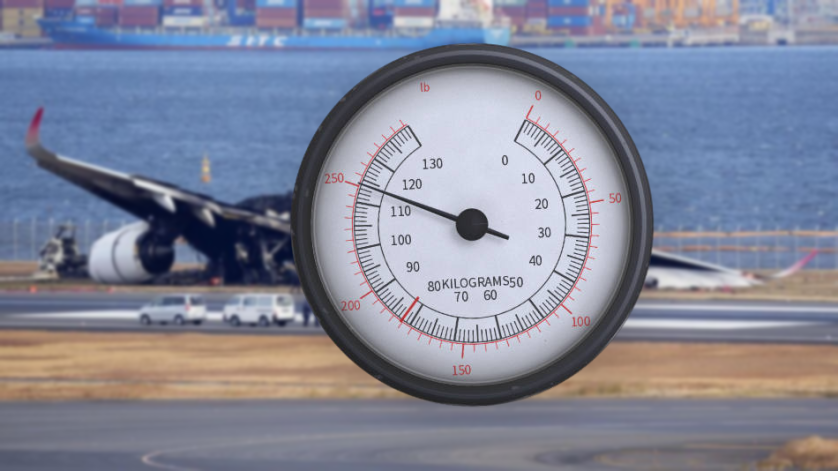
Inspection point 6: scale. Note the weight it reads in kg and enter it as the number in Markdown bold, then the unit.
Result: **114** kg
